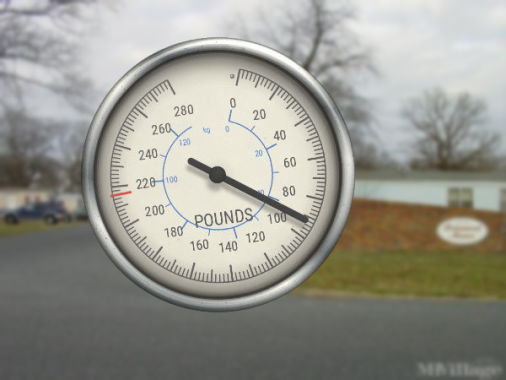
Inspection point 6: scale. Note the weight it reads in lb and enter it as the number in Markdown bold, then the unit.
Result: **92** lb
